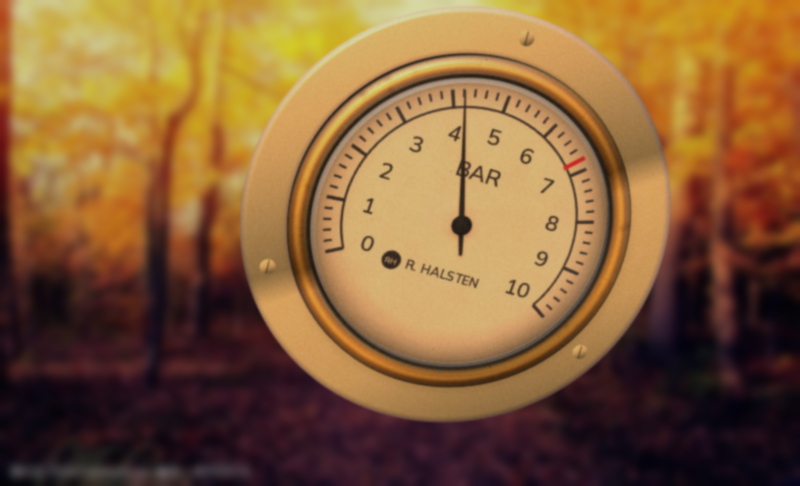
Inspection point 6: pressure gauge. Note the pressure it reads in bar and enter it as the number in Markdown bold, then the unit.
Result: **4.2** bar
